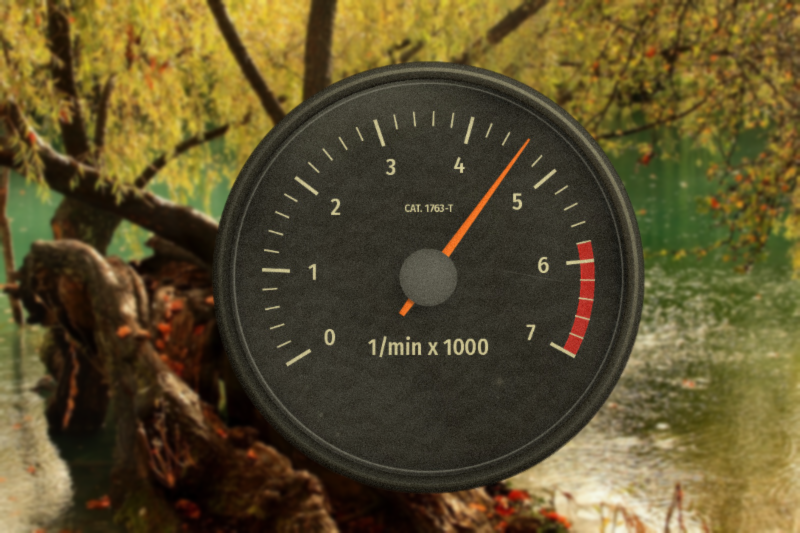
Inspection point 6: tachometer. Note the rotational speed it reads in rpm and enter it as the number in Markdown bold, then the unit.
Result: **4600** rpm
